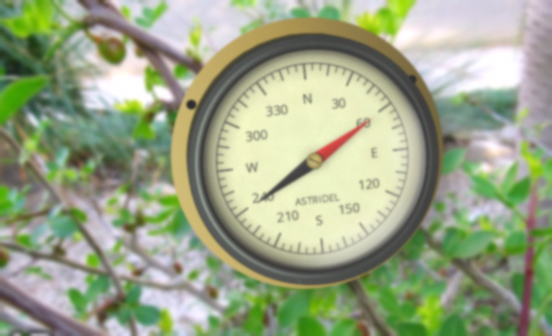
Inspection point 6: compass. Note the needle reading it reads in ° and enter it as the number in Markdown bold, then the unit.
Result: **60** °
